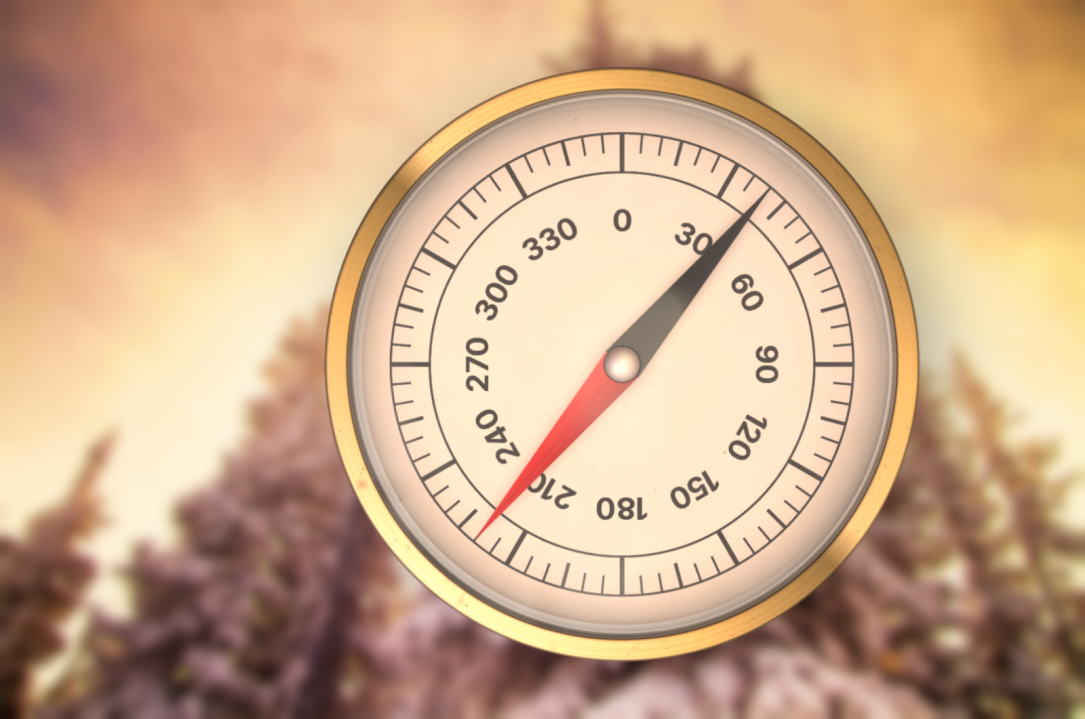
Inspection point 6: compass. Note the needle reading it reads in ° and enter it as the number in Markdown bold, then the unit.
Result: **220** °
